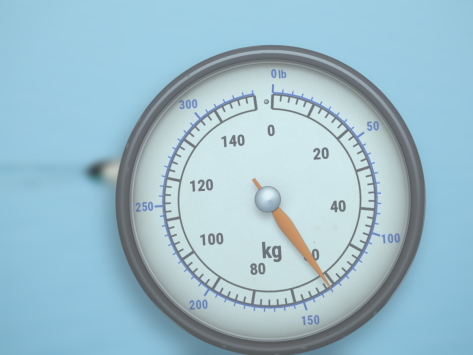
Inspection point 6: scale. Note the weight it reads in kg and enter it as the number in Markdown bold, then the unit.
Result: **61** kg
